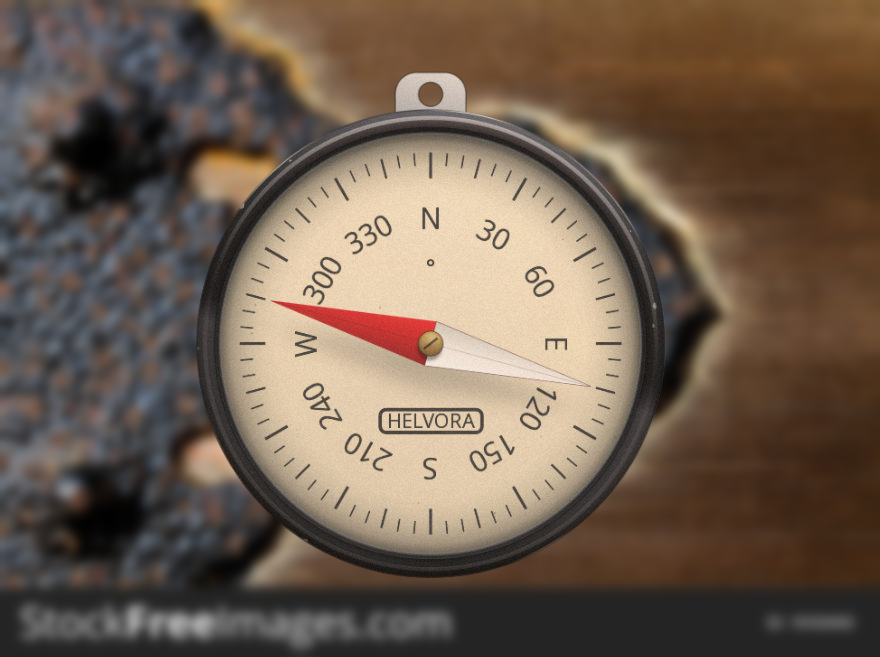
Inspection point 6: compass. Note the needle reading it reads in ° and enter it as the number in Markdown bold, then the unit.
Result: **285** °
